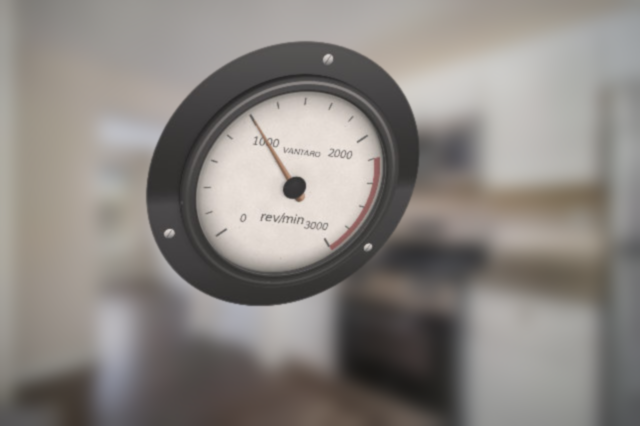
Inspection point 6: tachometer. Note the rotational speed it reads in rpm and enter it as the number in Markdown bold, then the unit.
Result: **1000** rpm
